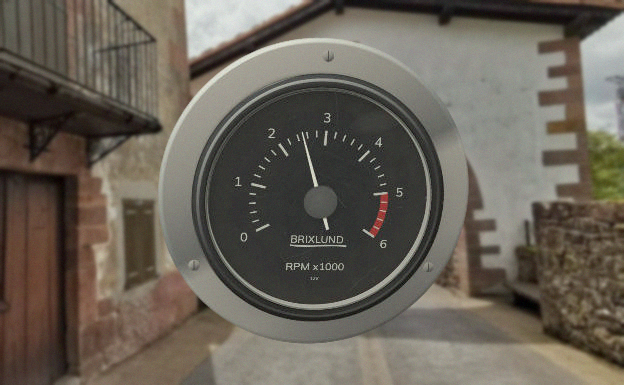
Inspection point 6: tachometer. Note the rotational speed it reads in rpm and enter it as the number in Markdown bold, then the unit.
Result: **2500** rpm
